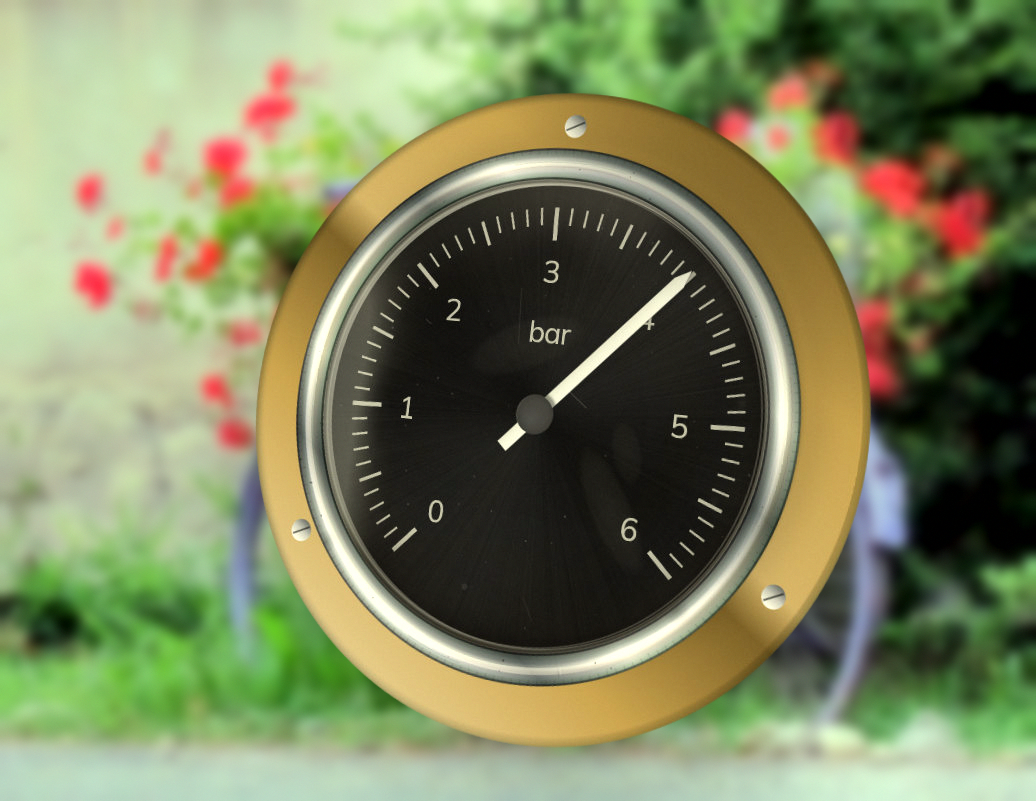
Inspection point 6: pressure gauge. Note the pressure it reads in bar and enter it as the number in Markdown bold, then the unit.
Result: **4** bar
